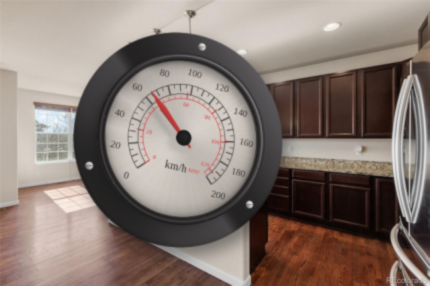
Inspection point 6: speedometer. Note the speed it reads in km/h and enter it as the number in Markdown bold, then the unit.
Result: **65** km/h
